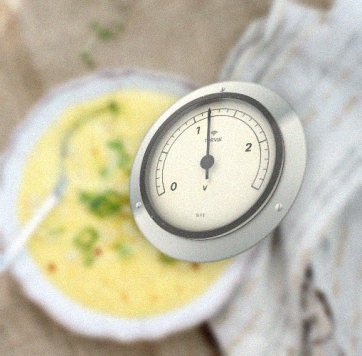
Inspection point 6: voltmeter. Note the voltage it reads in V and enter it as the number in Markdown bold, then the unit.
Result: **1.2** V
